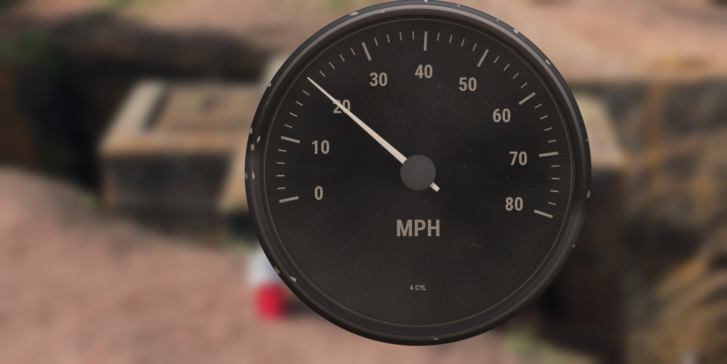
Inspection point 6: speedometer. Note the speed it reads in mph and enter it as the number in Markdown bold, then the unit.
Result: **20** mph
